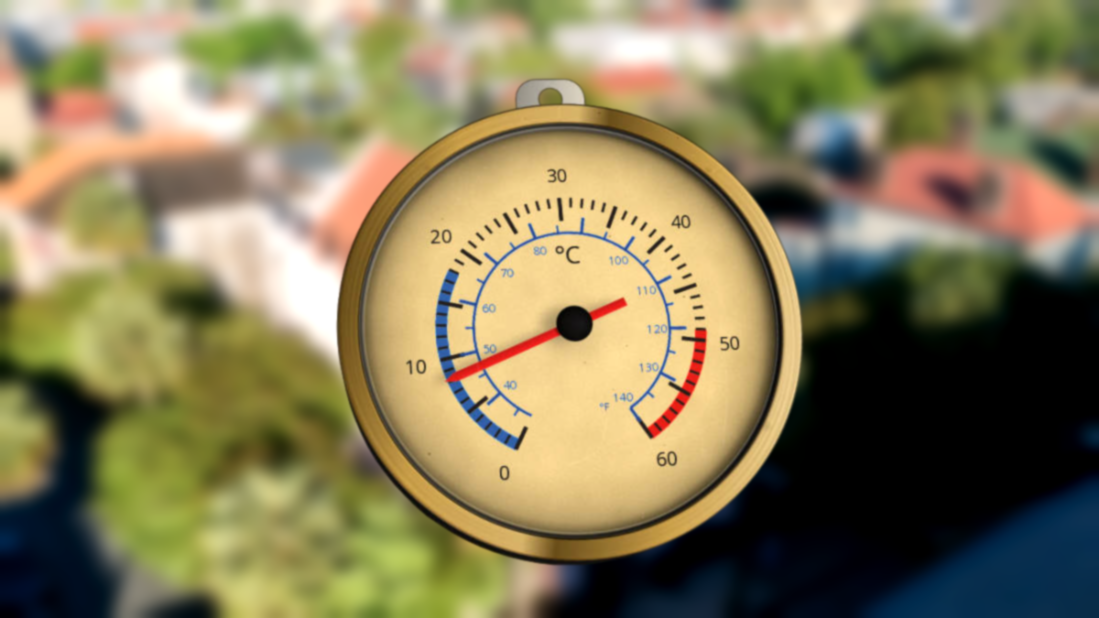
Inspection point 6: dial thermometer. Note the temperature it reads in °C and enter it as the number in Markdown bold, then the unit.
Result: **8** °C
